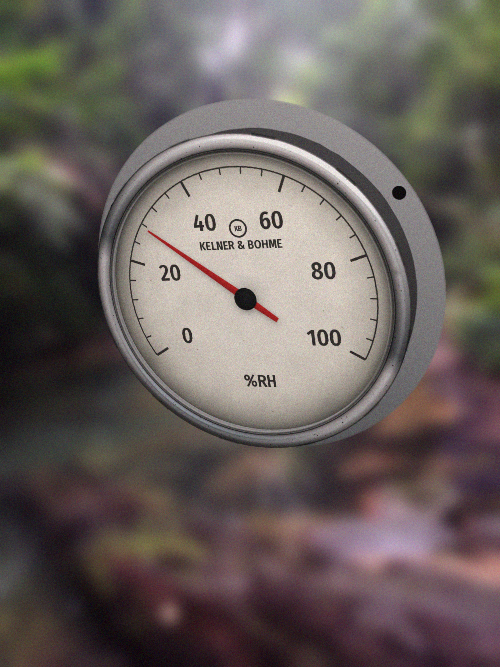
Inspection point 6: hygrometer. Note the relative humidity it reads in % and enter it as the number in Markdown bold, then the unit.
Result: **28** %
